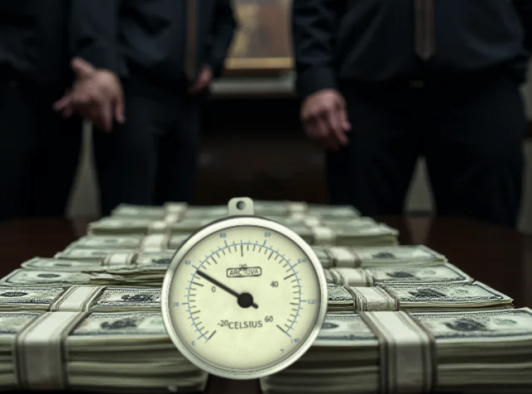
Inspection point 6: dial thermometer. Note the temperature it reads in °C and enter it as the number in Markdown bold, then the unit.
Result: **4** °C
